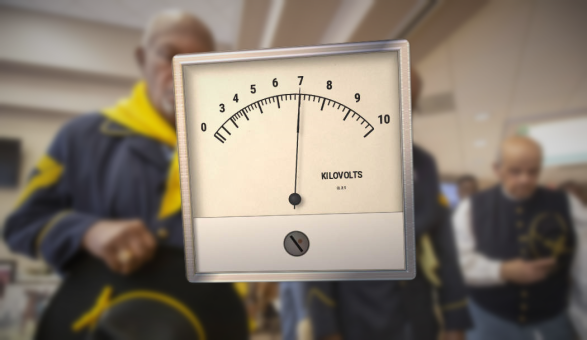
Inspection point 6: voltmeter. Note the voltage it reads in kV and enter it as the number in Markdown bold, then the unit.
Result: **7** kV
